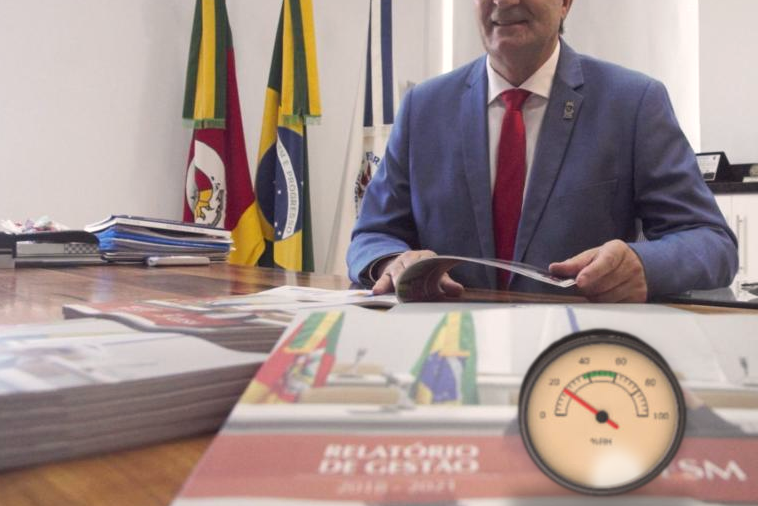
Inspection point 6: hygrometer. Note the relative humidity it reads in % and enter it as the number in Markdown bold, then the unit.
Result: **20** %
